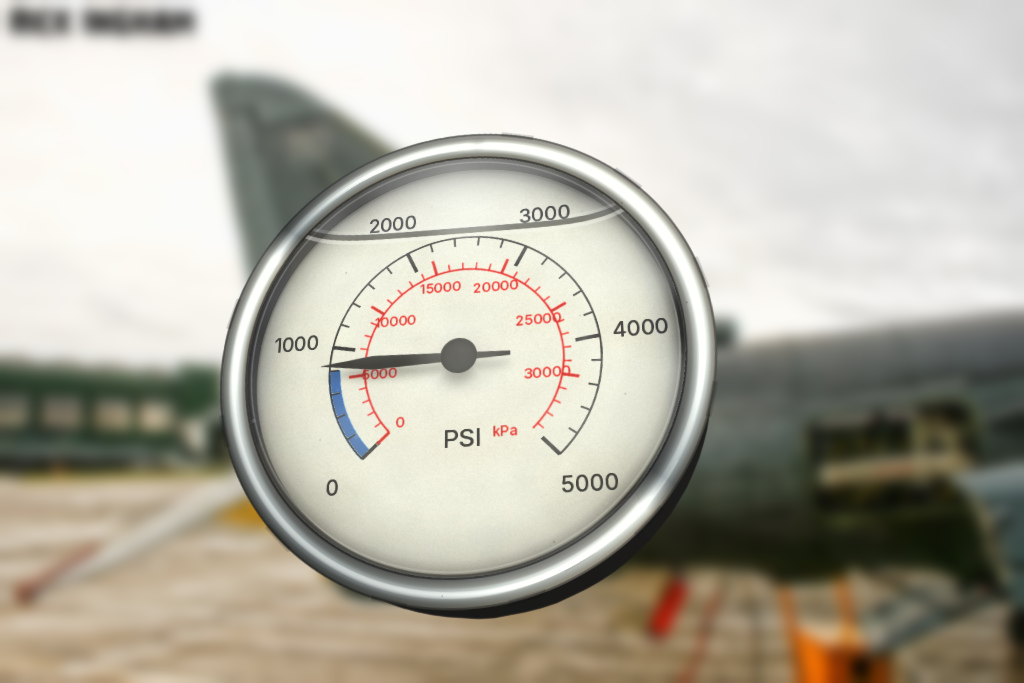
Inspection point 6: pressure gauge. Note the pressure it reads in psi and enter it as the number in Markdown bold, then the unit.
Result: **800** psi
